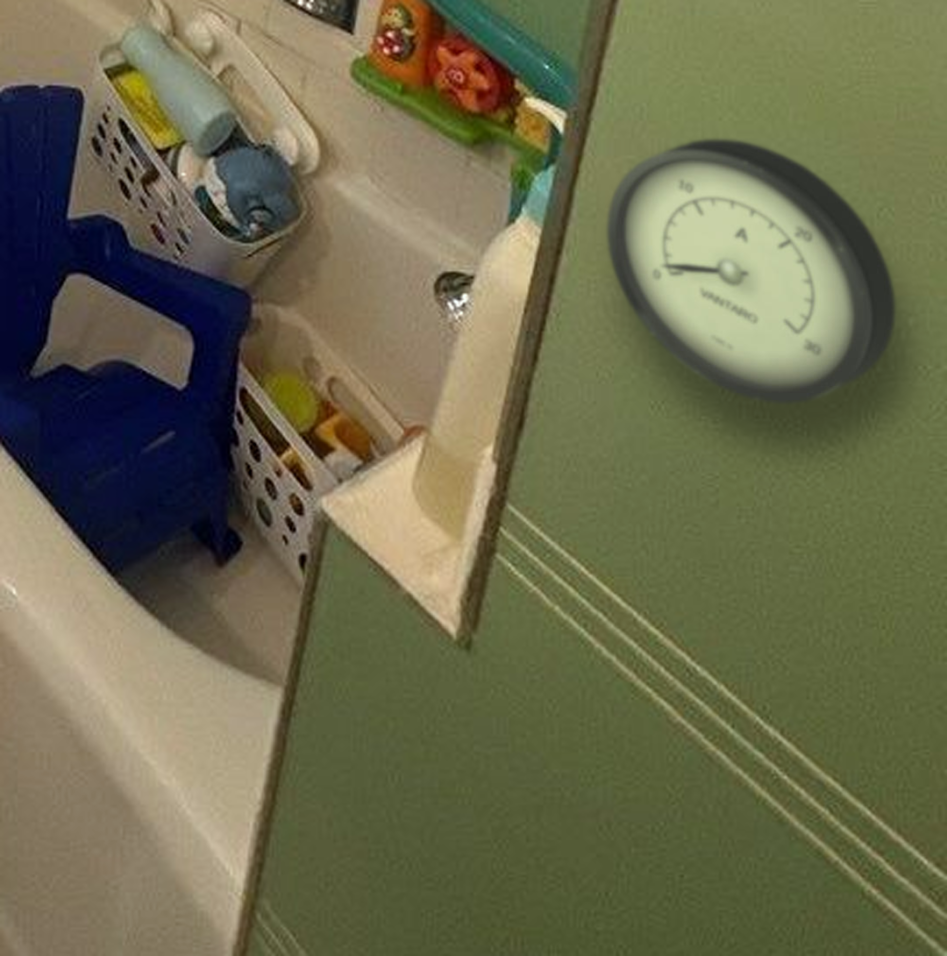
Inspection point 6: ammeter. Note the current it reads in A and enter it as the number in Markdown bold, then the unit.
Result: **1** A
